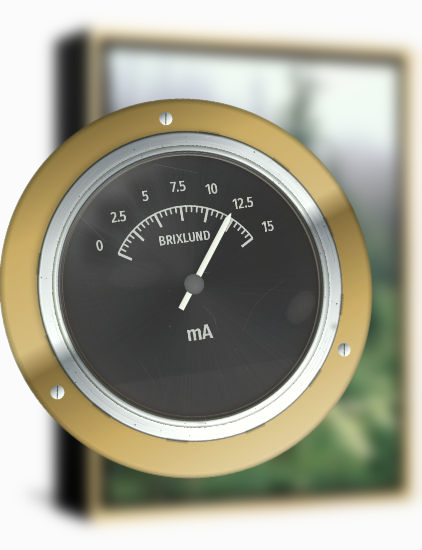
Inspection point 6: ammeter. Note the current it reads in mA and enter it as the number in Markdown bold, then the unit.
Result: **12** mA
